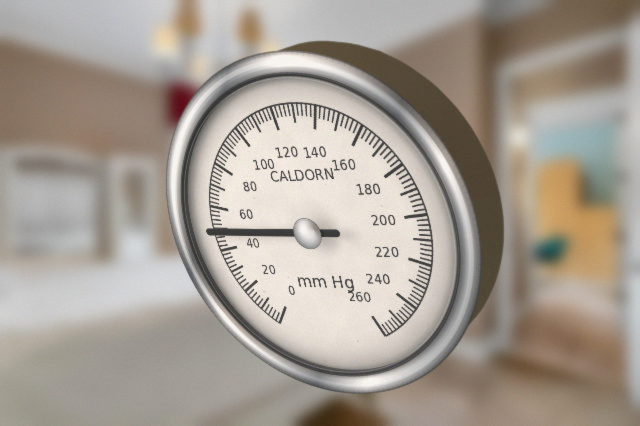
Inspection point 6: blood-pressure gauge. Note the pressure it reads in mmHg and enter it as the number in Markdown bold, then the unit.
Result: **50** mmHg
